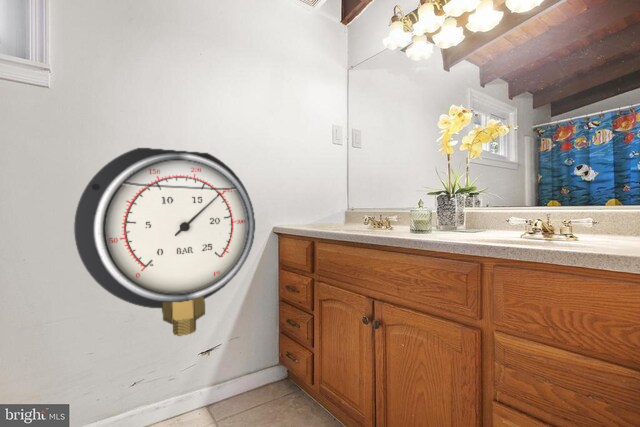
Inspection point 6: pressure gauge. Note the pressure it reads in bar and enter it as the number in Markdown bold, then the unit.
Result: **17** bar
